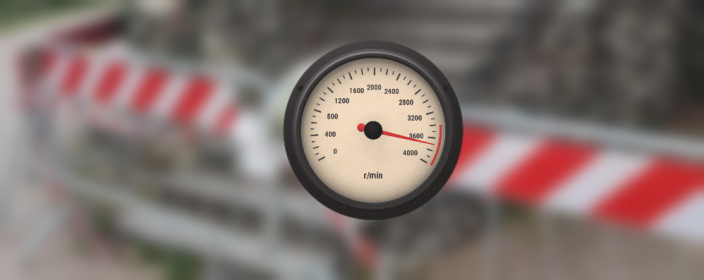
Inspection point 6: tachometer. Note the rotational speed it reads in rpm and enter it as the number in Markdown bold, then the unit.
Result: **3700** rpm
